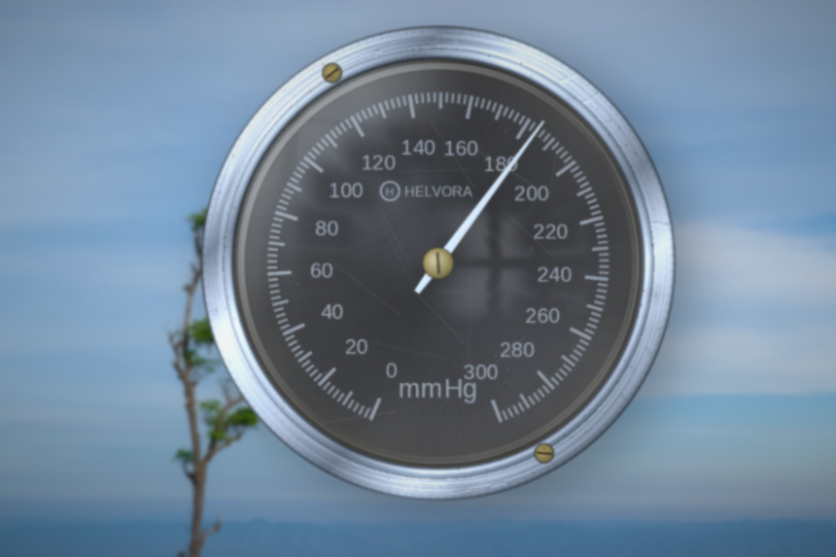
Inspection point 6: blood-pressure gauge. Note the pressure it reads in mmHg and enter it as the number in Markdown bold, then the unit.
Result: **184** mmHg
